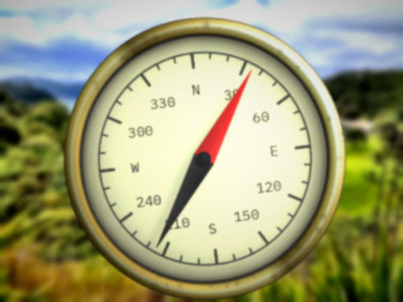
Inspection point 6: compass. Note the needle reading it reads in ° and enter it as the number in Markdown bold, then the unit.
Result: **35** °
